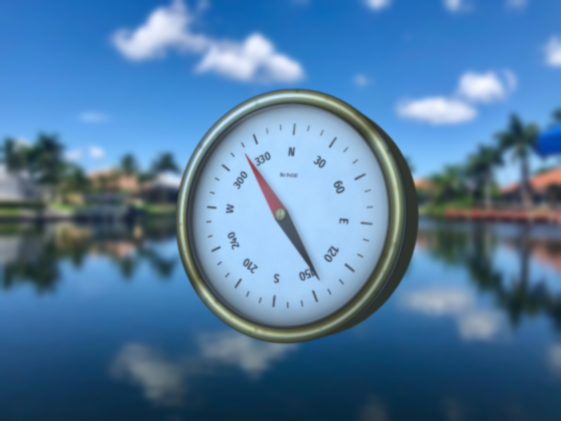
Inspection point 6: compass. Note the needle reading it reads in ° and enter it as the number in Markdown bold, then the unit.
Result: **320** °
